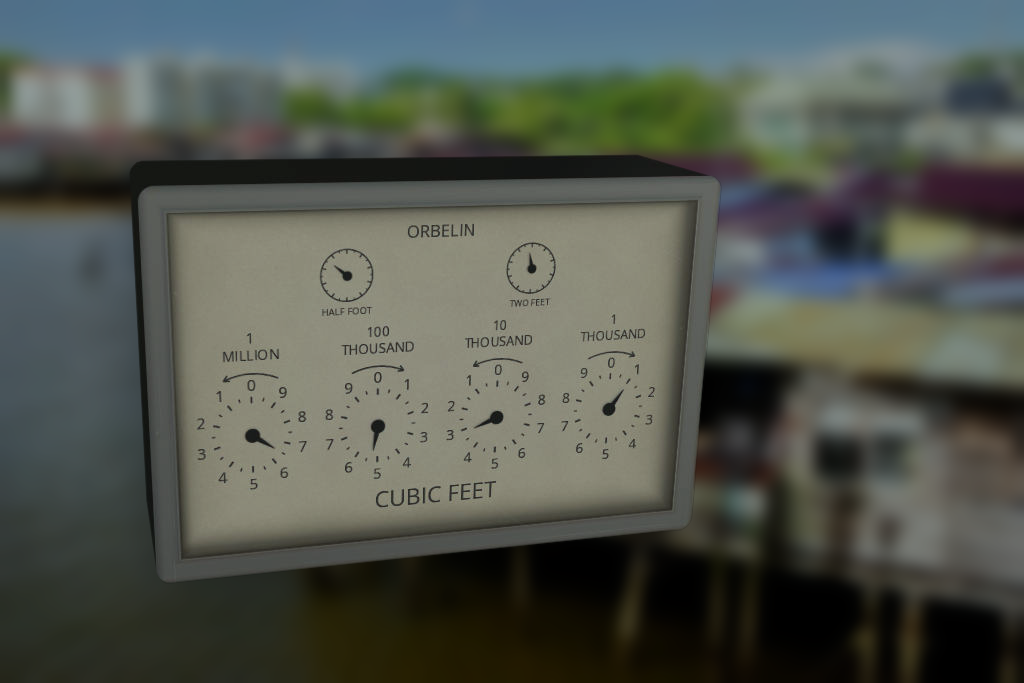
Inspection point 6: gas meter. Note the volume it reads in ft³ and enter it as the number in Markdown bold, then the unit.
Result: **653100** ft³
